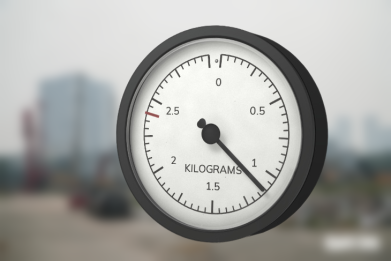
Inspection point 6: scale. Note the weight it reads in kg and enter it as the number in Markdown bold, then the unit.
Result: **1.1** kg
